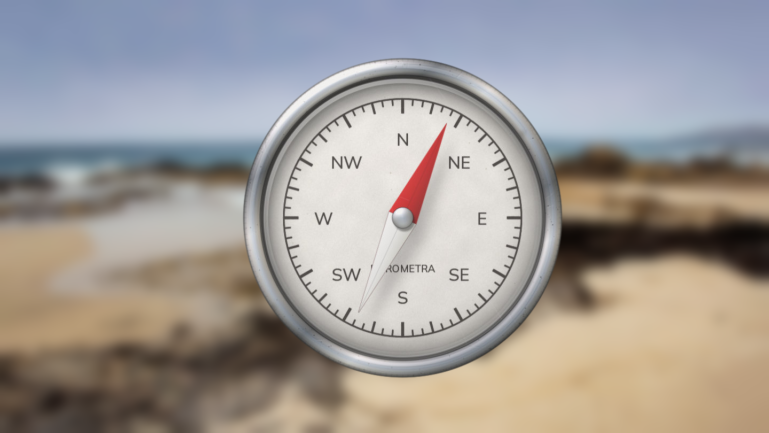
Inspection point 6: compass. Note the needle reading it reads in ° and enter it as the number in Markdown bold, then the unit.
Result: **25** °
